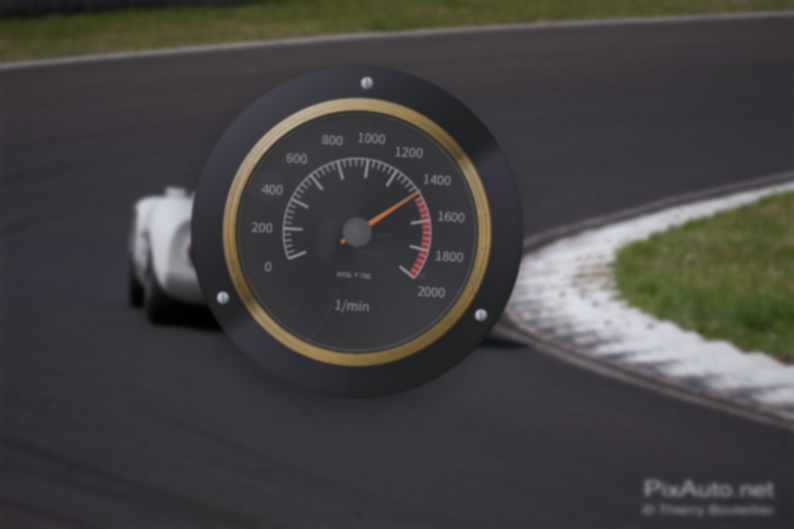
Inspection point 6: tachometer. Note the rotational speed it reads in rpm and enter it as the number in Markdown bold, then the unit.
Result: **1400** rpm
